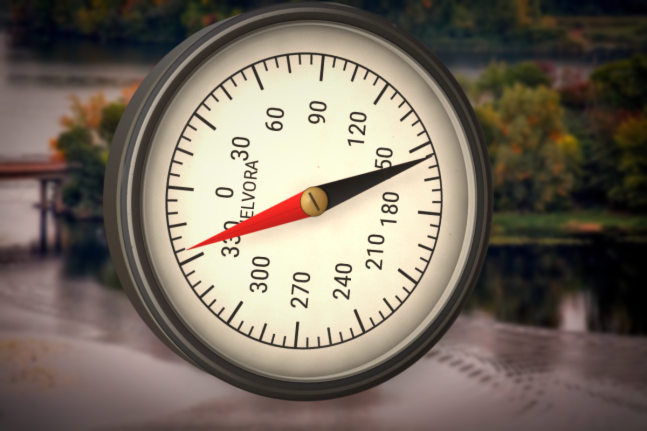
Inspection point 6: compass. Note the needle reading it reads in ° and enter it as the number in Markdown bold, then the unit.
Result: **335** °
